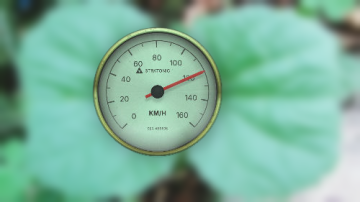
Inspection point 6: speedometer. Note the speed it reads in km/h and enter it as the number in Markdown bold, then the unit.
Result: **120** km/h
